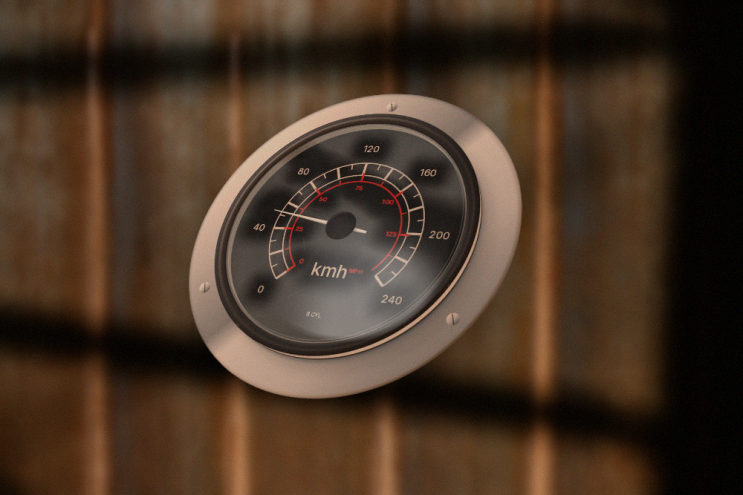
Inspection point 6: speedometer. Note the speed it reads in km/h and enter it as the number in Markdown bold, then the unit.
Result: **50** km/h
